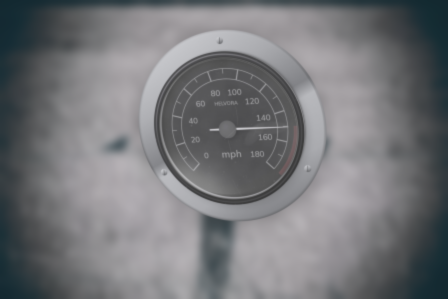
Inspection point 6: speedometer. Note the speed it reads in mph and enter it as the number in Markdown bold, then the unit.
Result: **150** mph
